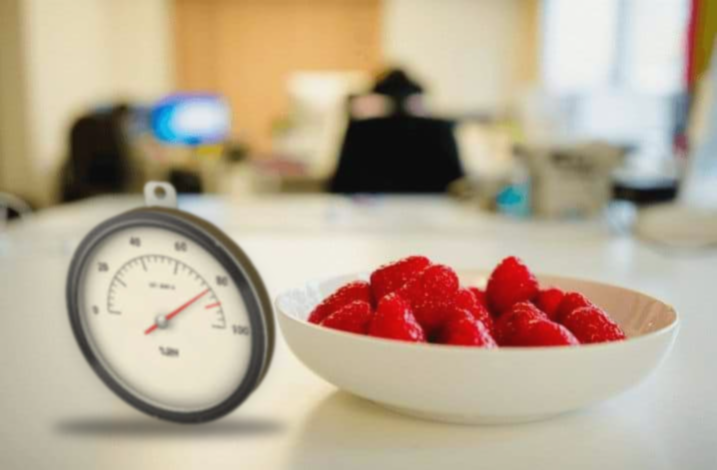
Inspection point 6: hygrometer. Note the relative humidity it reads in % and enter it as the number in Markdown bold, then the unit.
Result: **80** %
